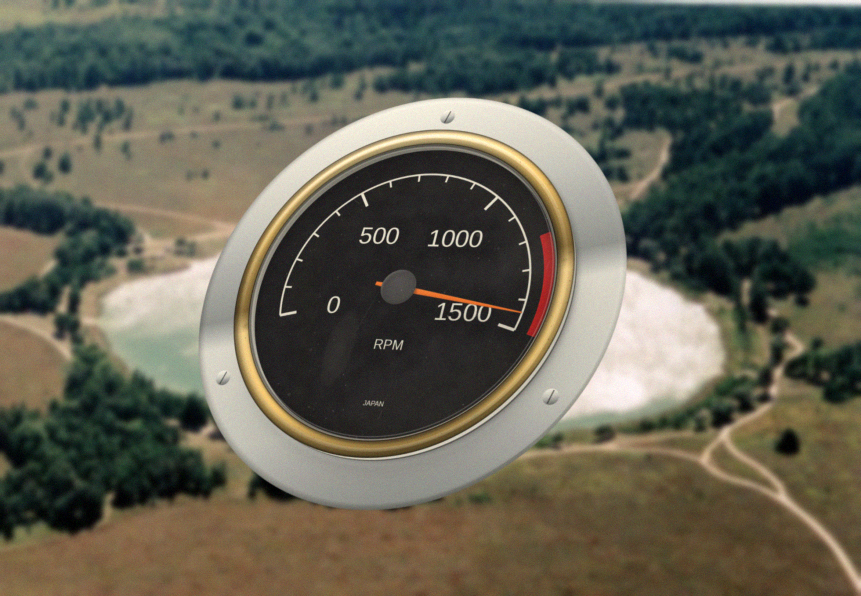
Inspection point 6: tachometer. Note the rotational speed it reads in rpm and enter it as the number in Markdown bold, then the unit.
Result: **1450** rpm
